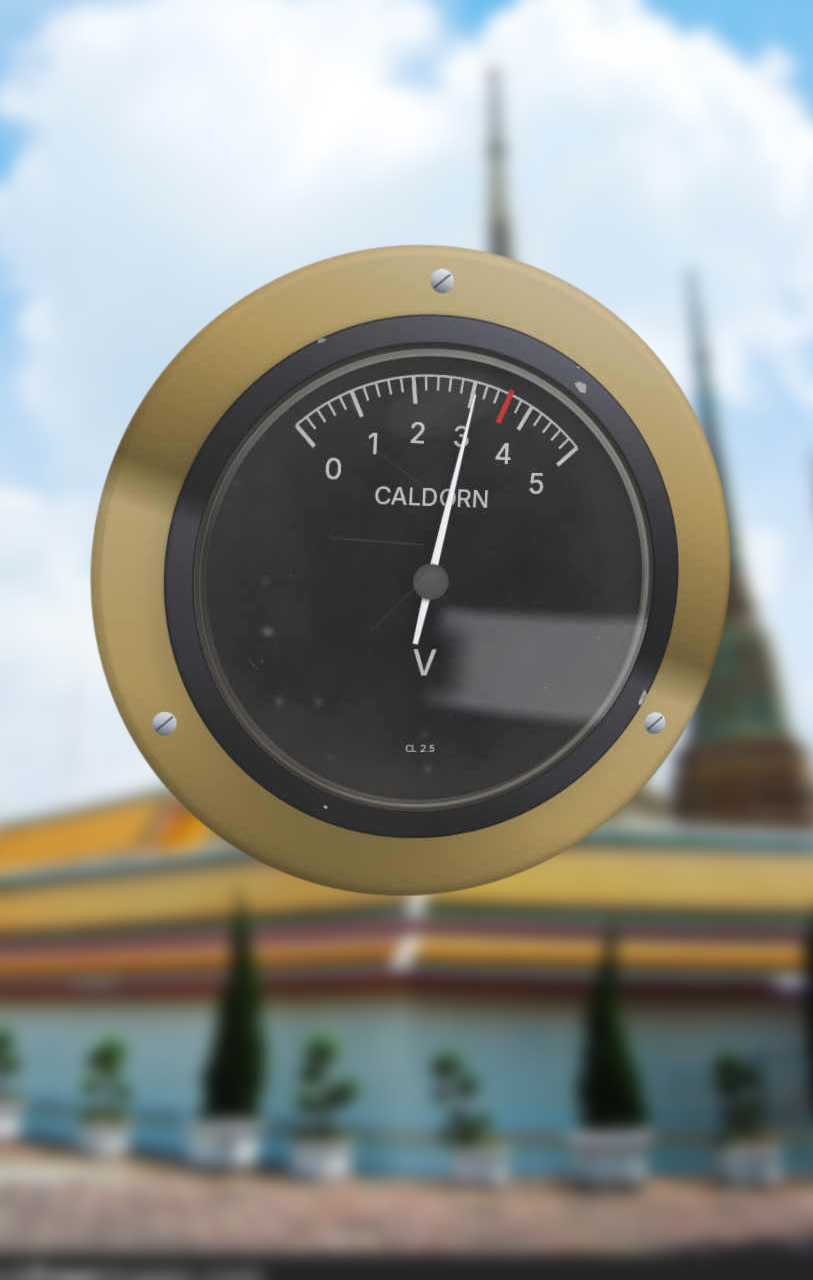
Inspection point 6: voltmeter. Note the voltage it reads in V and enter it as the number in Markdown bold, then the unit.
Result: **3** V
